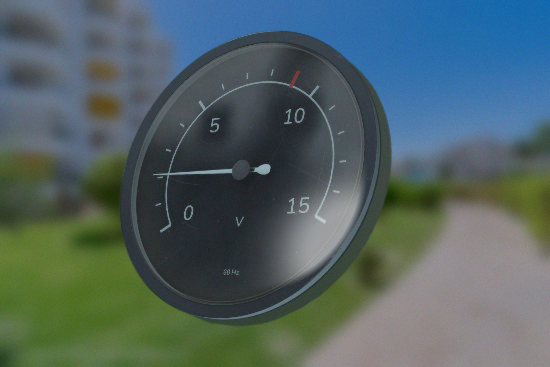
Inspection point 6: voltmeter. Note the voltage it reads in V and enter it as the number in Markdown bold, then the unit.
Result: **2** V
